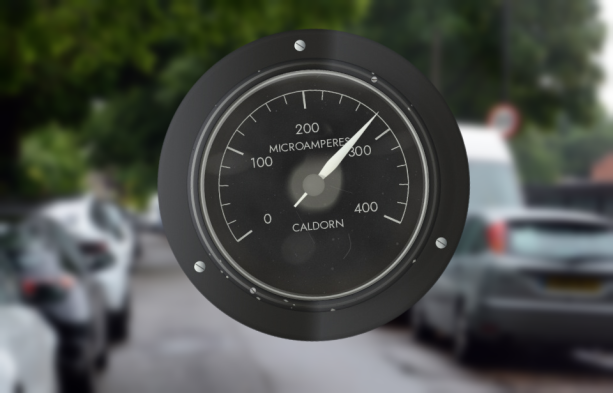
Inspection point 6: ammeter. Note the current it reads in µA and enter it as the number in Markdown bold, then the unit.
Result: **280** µA
